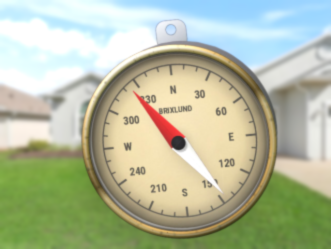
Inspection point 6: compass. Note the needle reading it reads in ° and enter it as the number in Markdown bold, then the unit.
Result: **325** °
